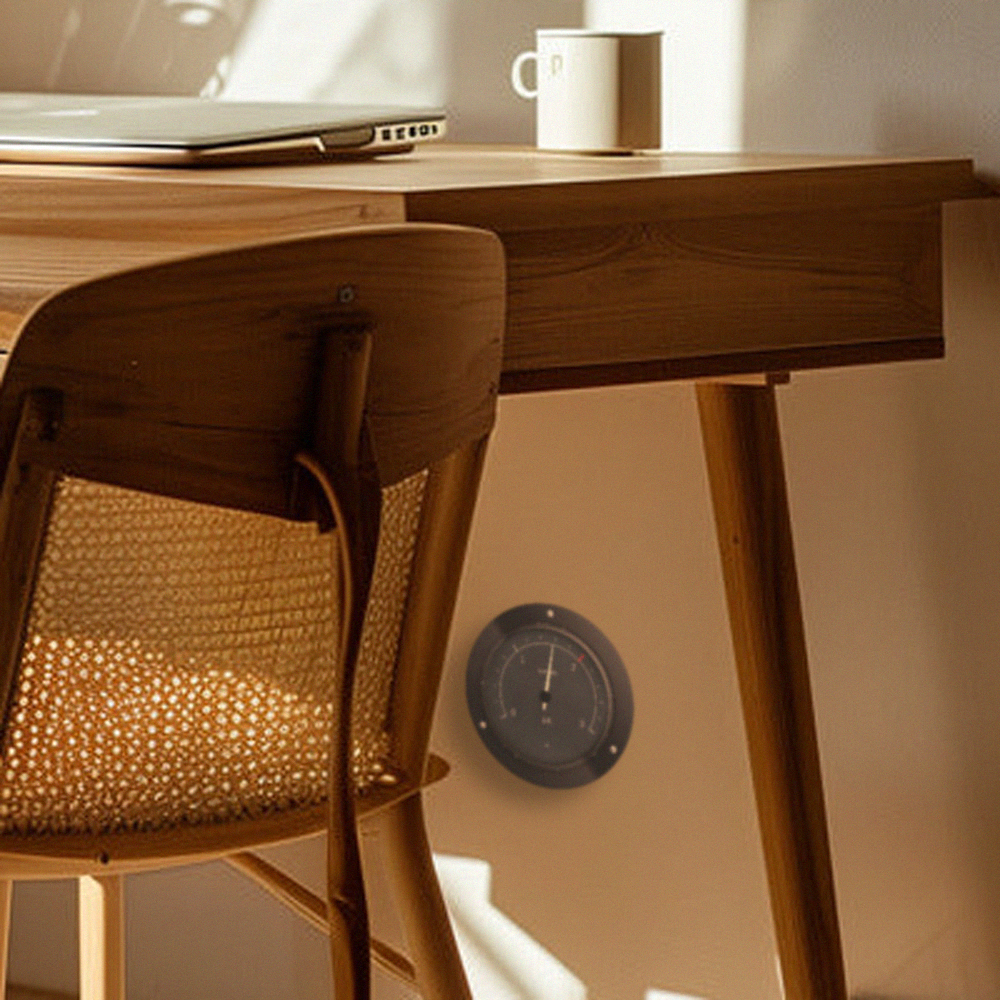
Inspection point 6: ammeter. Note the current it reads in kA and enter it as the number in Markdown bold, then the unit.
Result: **1.6** kA
